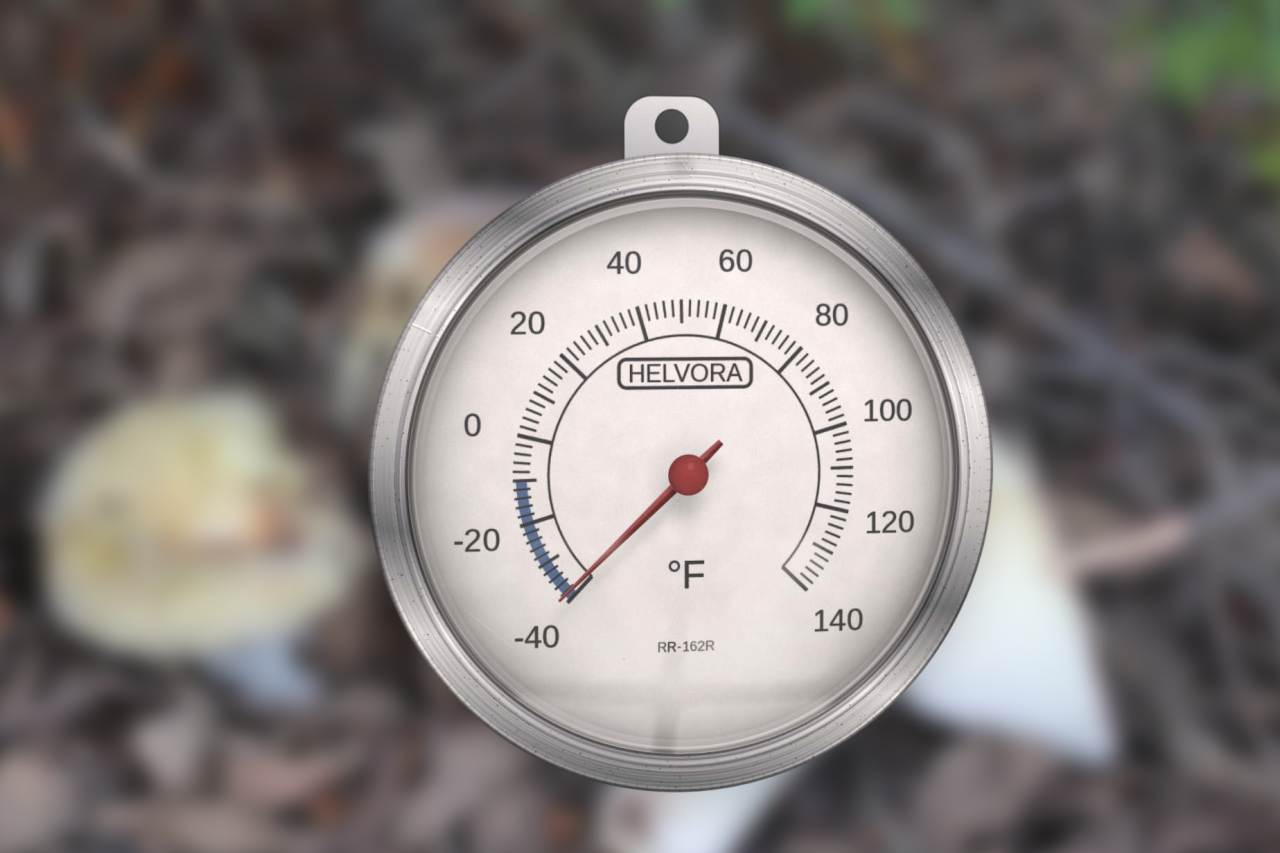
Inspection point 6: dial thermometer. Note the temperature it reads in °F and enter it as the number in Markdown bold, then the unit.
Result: **-38** °F
